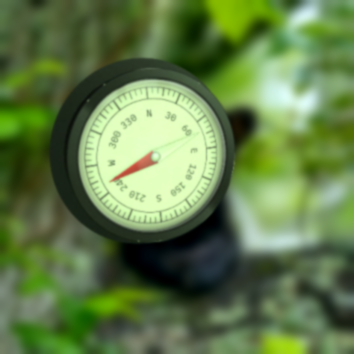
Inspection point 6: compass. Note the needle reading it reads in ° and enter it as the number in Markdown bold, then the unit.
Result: **250** °
